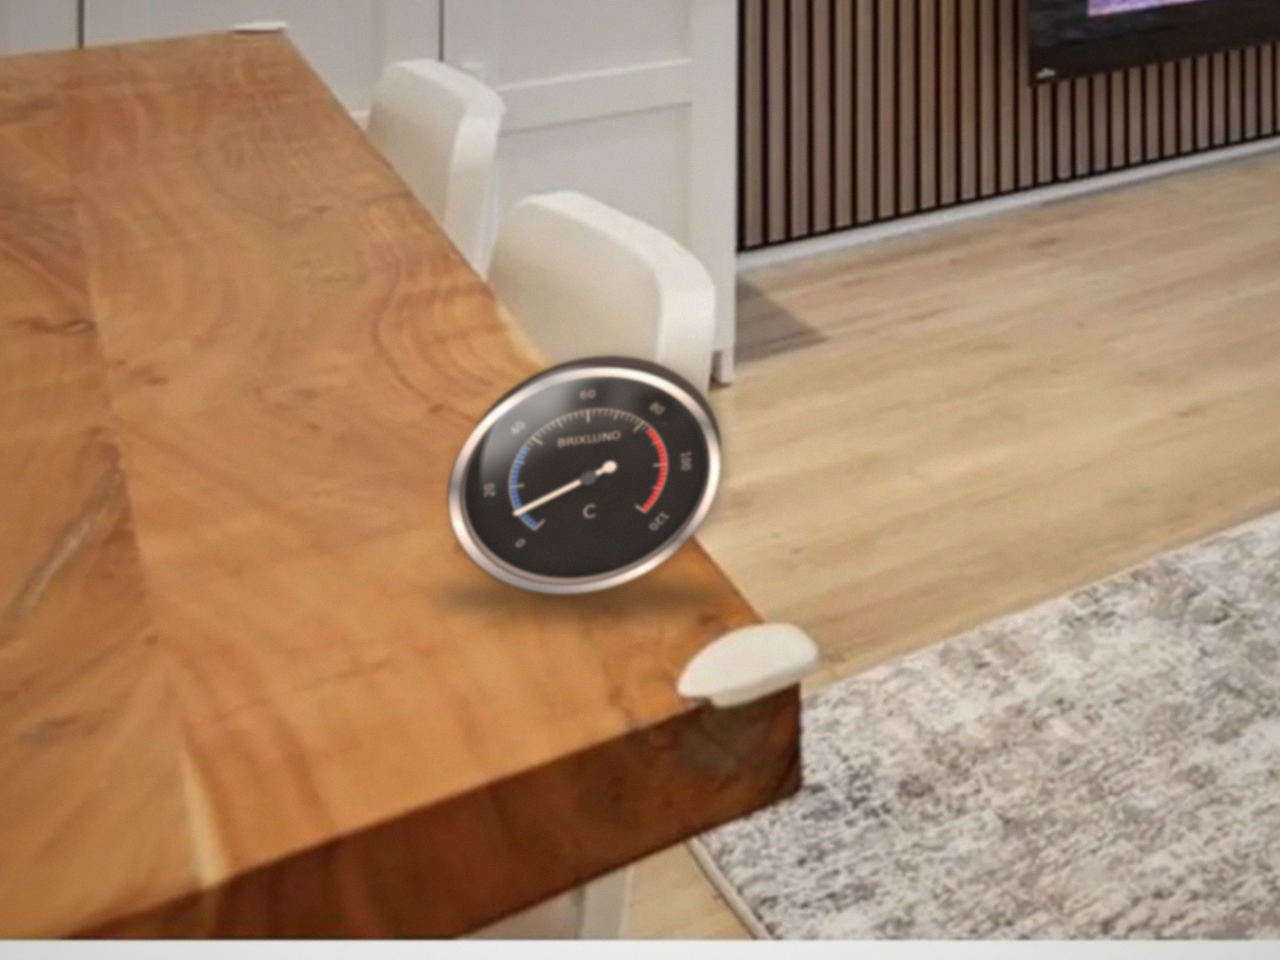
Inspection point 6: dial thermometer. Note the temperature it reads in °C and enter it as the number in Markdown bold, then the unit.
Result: **10** °C
